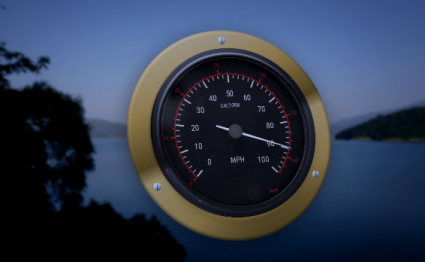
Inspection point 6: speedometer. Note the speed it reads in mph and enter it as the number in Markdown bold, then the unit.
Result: **90** mph
